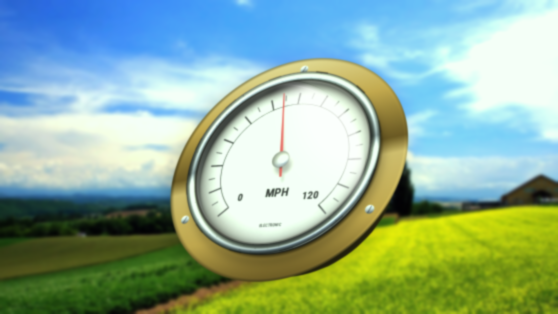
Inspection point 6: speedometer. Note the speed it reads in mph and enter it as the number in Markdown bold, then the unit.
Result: **55** mph
